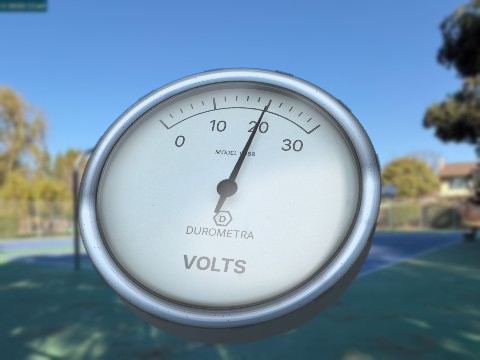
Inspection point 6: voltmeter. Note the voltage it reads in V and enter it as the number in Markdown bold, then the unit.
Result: **20** V
